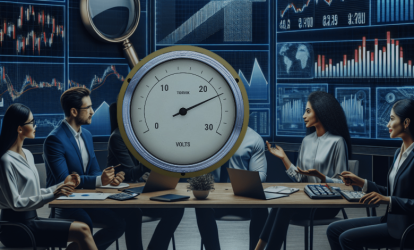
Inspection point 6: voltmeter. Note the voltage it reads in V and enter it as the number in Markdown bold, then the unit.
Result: **23** V
